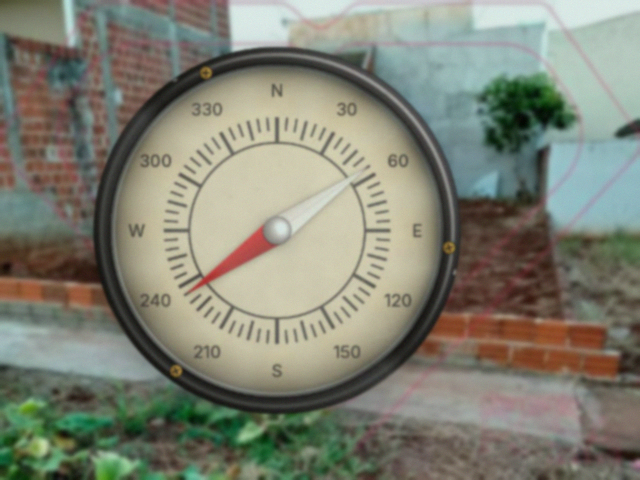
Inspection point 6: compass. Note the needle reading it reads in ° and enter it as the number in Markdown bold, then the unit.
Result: **235** °
